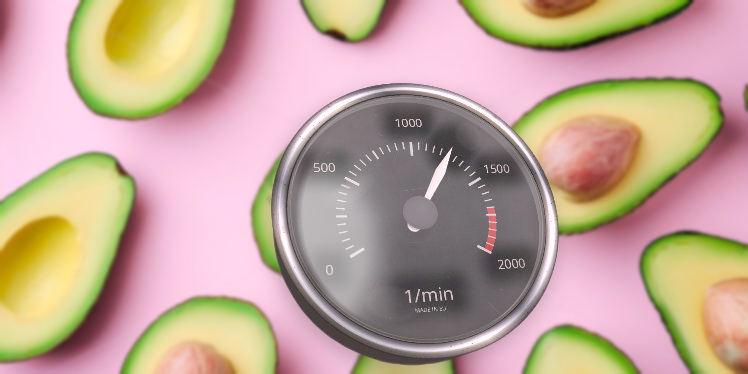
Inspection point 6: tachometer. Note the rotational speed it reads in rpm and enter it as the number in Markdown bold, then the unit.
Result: **1250** rpm
